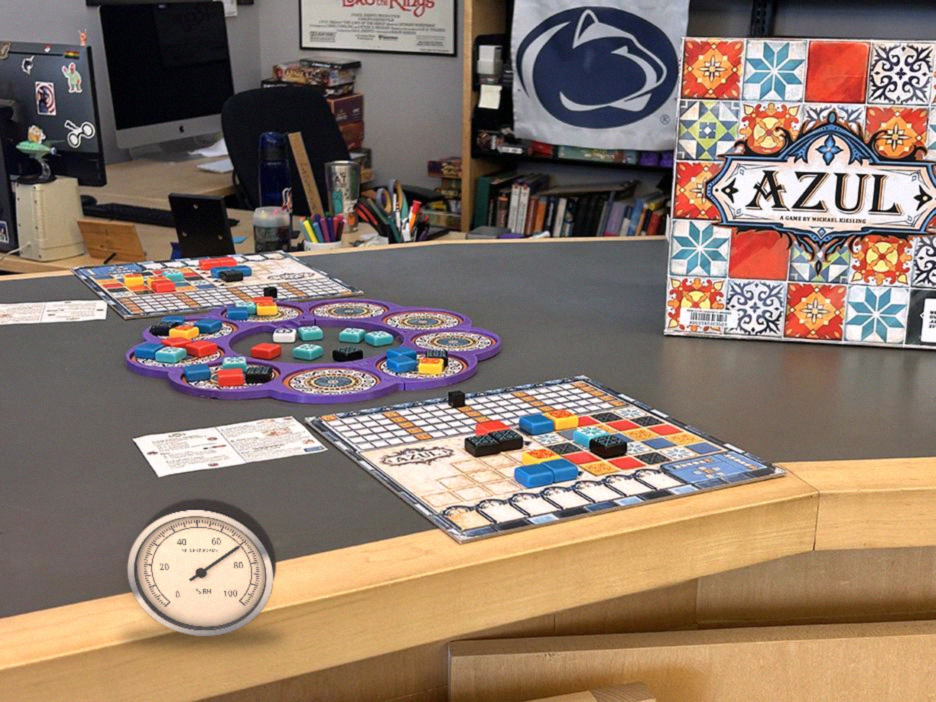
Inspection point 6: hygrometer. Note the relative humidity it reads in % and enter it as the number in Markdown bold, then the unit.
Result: **70** %
